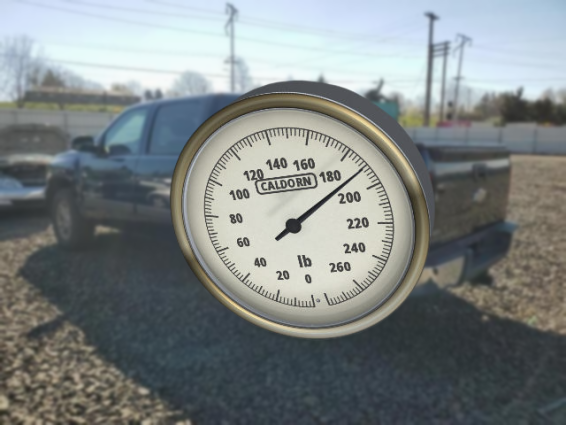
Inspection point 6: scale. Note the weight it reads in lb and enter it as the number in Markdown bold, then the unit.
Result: **190** lb
